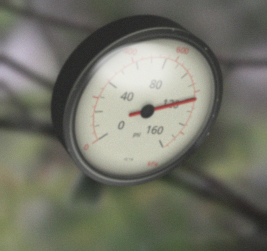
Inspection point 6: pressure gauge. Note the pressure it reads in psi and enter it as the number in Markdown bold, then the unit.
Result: **120** psi
